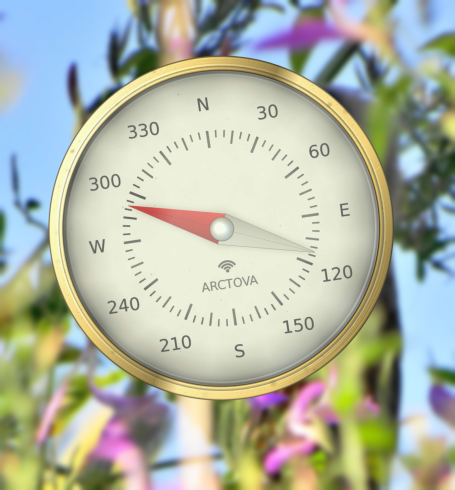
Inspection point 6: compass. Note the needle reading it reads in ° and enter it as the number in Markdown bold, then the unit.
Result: **292.5** °
